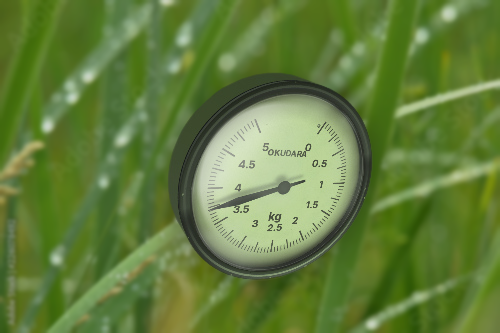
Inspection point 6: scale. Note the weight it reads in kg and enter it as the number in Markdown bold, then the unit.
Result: **3.75** kg
